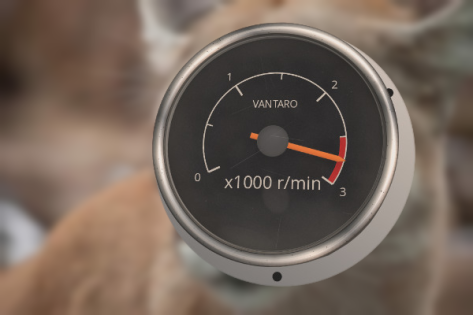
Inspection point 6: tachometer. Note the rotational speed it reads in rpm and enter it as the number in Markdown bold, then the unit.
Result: **2750** rpm
